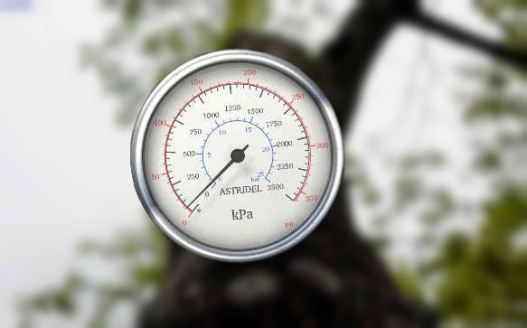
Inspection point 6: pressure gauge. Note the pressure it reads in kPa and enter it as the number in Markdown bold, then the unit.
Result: **50** kPa
